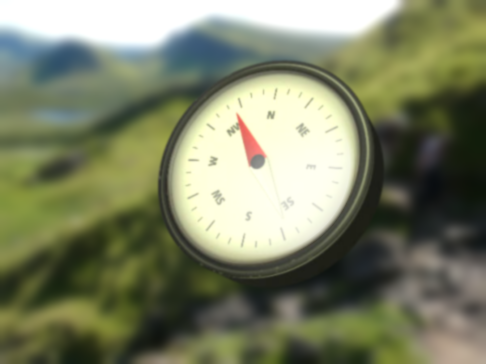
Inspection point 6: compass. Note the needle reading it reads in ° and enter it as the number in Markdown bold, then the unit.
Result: **325** °
